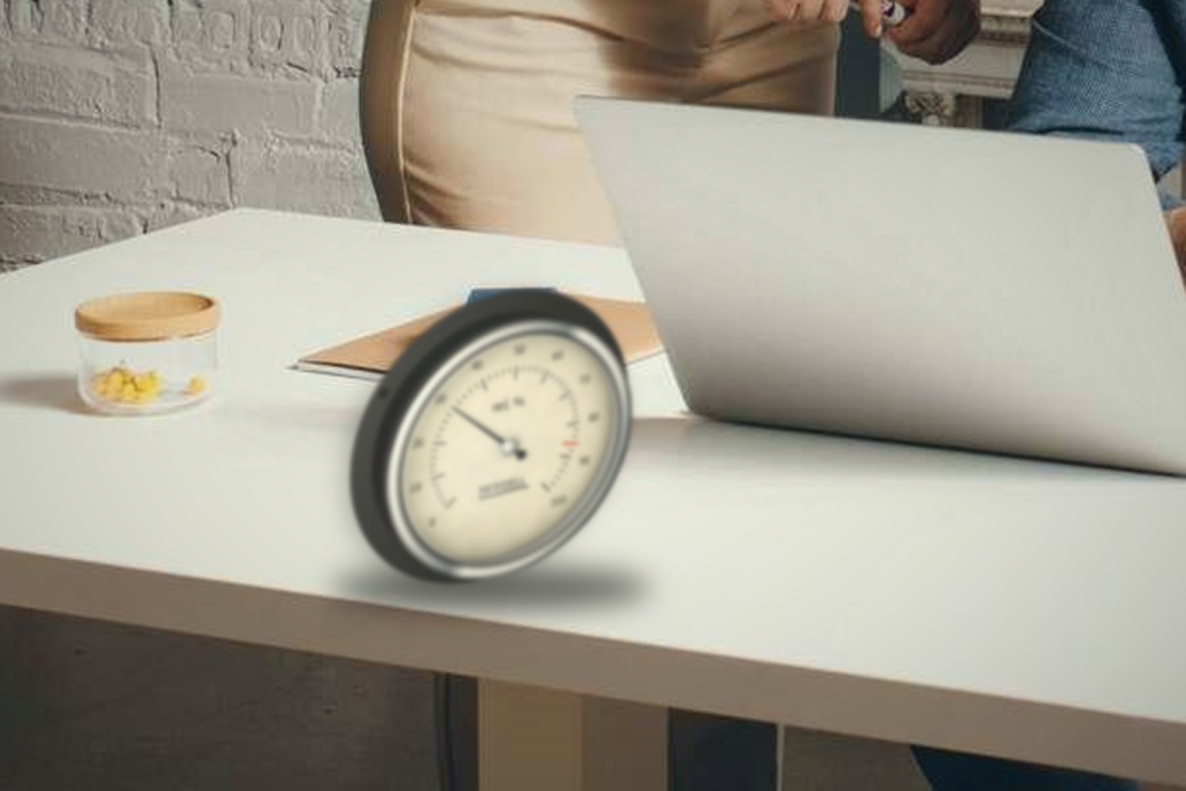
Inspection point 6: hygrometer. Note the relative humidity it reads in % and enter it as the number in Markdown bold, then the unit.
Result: **30** %
